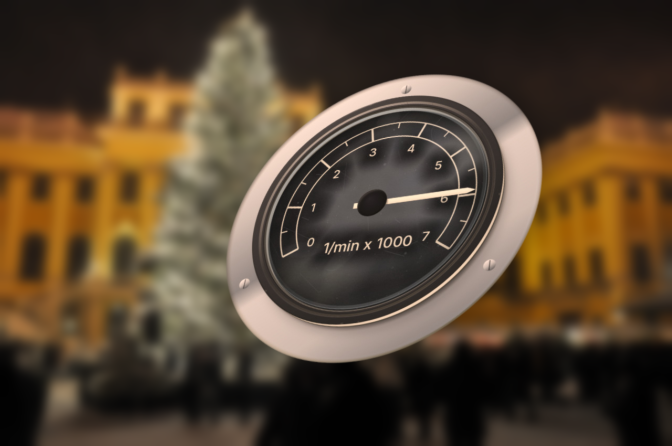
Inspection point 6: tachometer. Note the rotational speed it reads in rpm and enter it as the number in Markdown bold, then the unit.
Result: **6000** rpm
